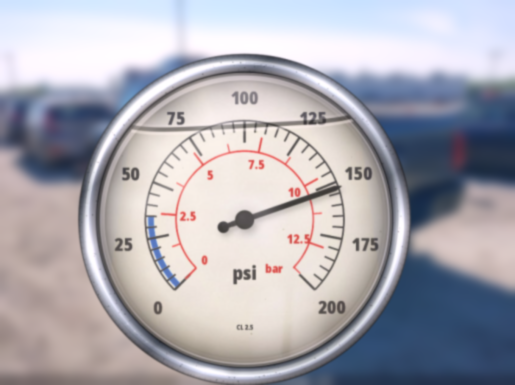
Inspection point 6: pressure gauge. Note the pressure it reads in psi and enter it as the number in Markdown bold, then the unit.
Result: **152.5** psi
